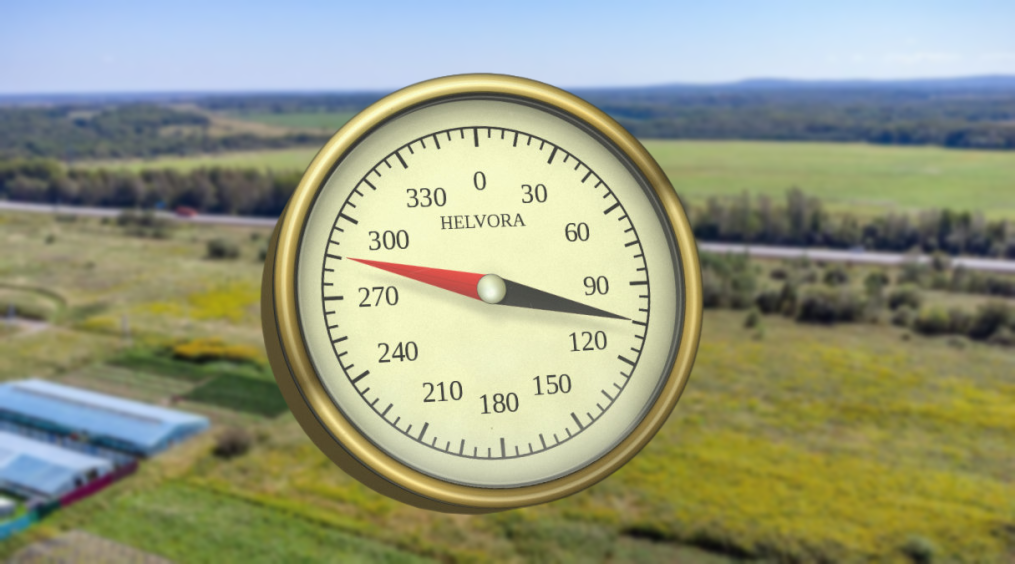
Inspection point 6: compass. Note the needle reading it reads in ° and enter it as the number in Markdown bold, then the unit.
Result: **285** °
